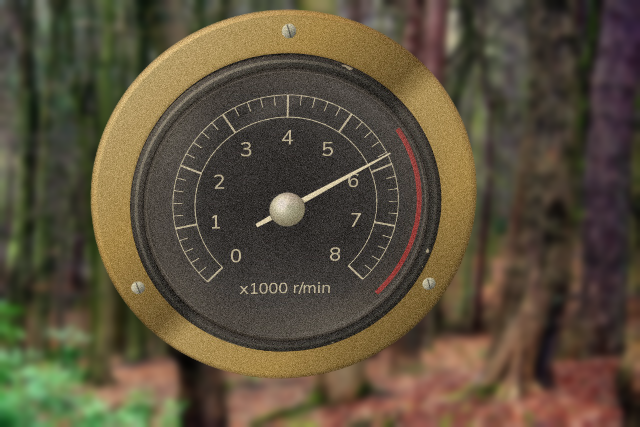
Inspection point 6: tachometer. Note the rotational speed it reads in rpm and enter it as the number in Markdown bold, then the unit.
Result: **5800** rpm
